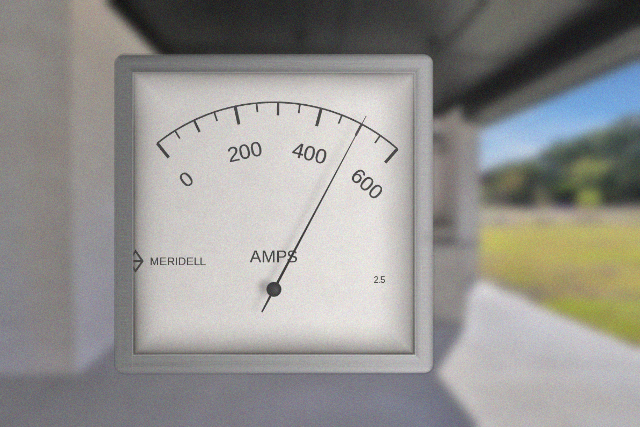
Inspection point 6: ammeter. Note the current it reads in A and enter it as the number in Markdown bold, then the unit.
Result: **500** A
